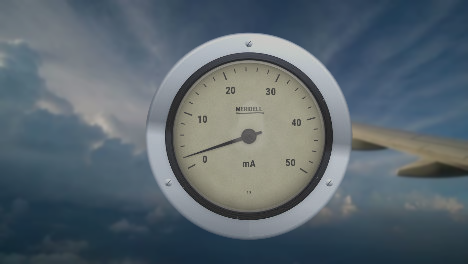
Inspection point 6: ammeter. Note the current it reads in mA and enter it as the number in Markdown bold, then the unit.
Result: **2** mA
